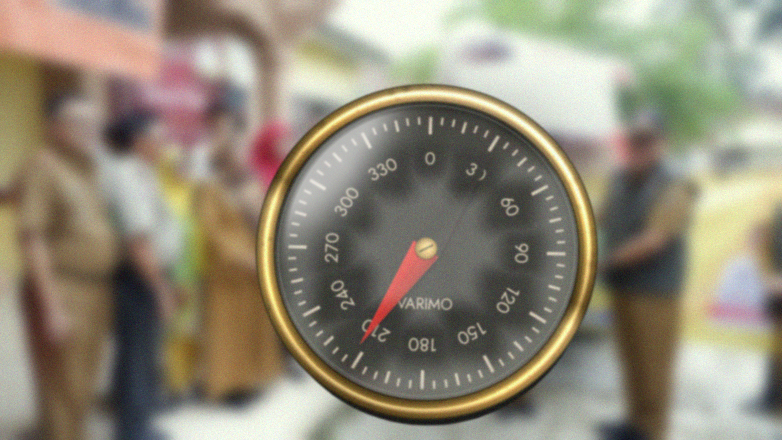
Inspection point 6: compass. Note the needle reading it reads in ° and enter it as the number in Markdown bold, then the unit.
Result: **212.5** °
